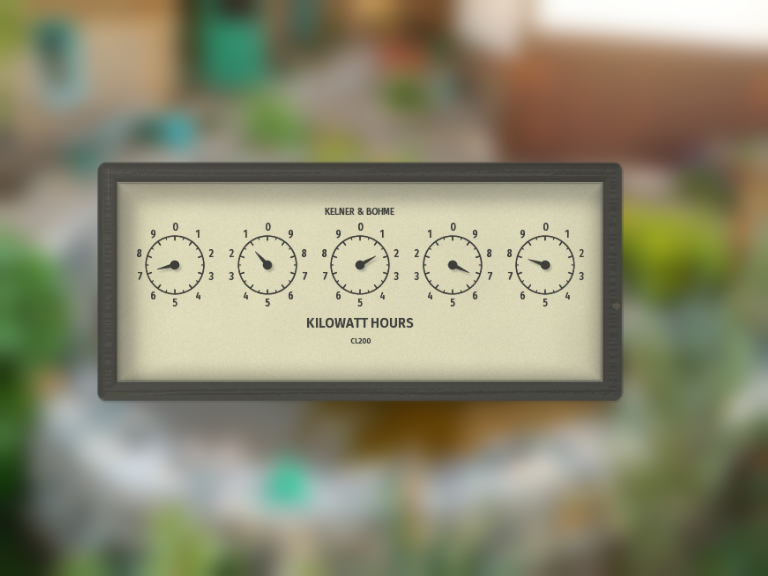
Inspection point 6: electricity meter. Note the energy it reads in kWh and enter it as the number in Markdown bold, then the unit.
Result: **71168** kWh
